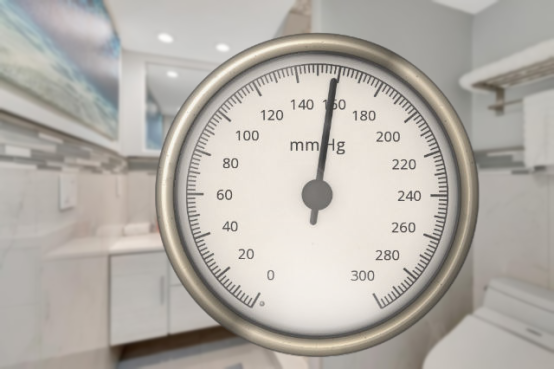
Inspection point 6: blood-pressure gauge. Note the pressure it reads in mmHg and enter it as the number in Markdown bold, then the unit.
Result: **158** mmHg
